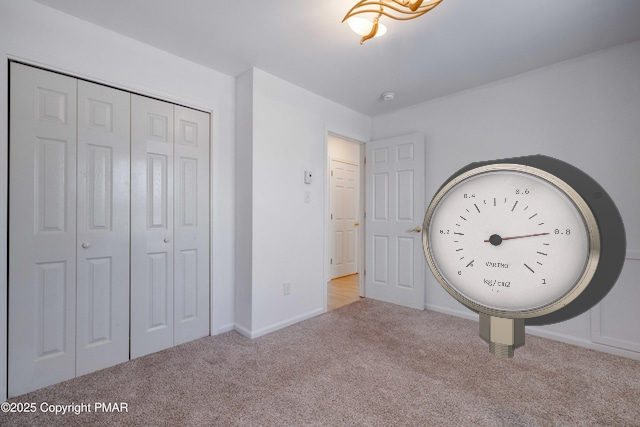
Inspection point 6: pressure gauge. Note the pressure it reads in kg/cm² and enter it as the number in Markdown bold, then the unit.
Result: **0.8** kg/cm²
